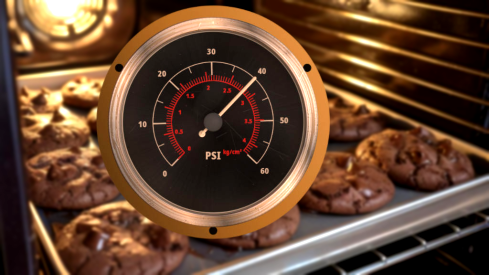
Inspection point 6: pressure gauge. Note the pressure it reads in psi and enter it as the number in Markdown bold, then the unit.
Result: **40** psi
